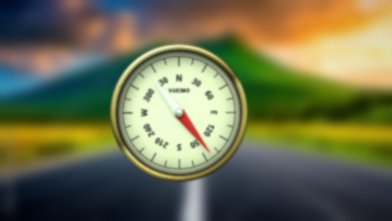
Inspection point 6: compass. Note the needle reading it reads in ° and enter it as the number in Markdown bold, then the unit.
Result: **142.5** °
